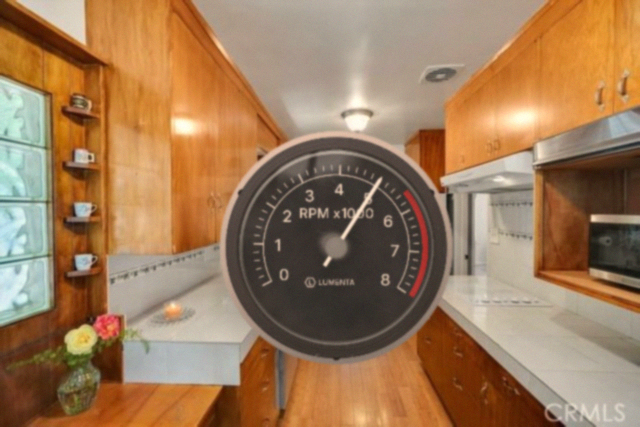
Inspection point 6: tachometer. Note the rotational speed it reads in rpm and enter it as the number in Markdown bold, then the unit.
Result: **5000** rpm
